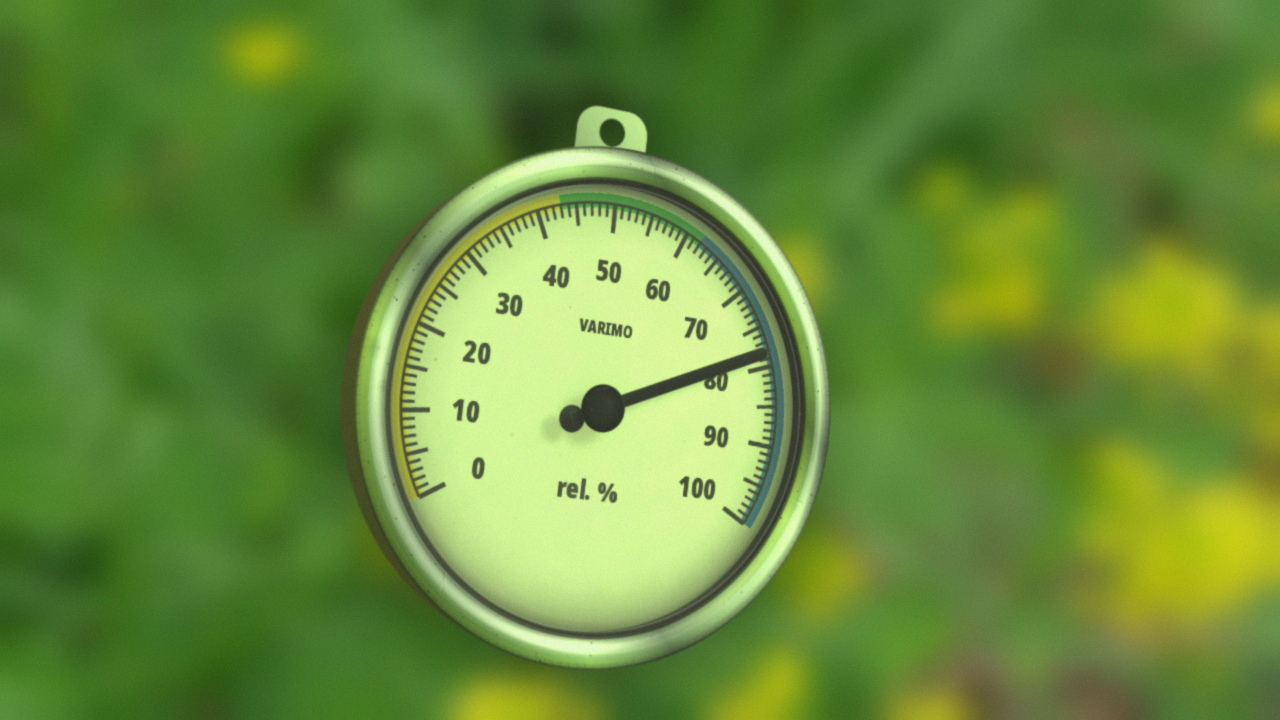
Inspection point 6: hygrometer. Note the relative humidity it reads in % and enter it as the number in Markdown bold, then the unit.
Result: **78** %
